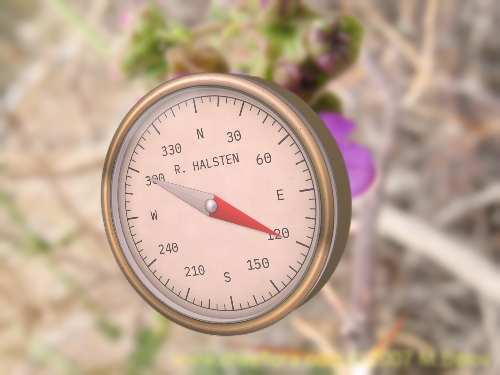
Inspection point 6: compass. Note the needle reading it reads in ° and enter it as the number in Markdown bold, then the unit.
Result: **120** °
